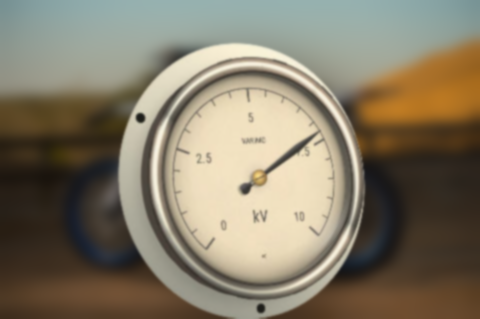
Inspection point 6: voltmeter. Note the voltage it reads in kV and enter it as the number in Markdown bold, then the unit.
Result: **7.25** kV
